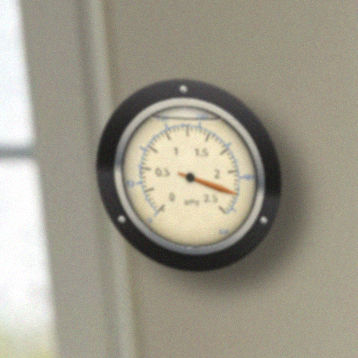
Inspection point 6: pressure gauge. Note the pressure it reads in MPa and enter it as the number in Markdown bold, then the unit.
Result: **2.25** MPa
